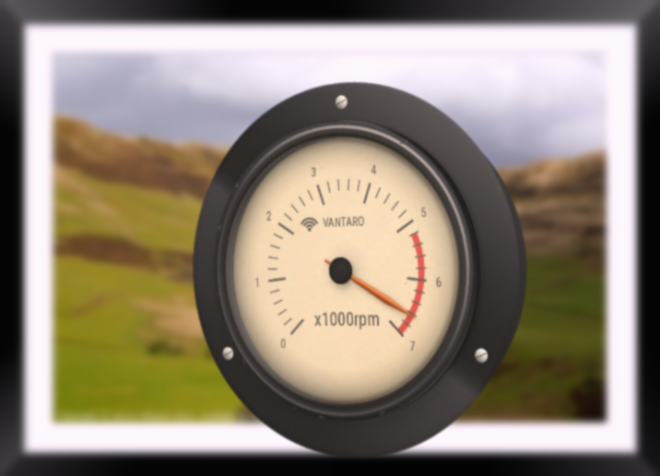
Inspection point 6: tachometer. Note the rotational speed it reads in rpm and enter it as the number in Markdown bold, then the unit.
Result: **6600** rpm
